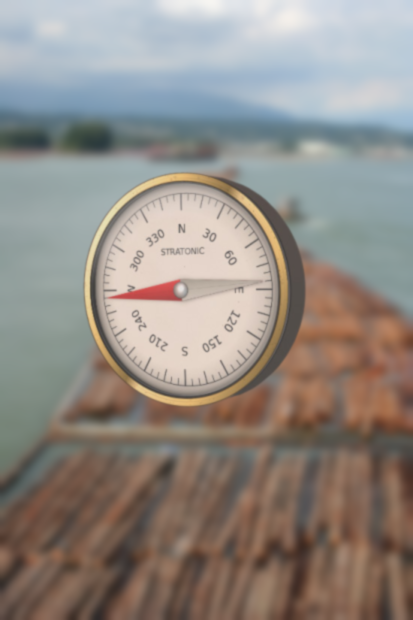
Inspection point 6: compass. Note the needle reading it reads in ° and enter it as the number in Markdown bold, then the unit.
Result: **265** °
